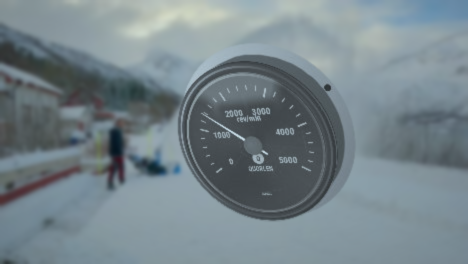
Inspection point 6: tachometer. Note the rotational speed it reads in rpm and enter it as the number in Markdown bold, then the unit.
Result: **1400** rpm
